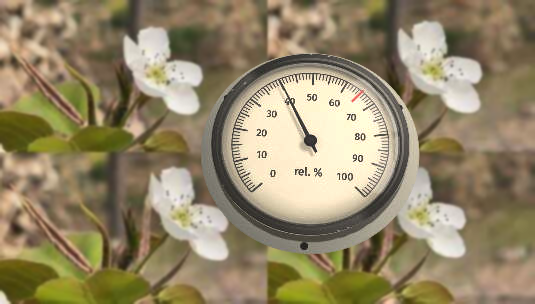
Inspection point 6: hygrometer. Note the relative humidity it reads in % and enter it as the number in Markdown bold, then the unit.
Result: **40** %
